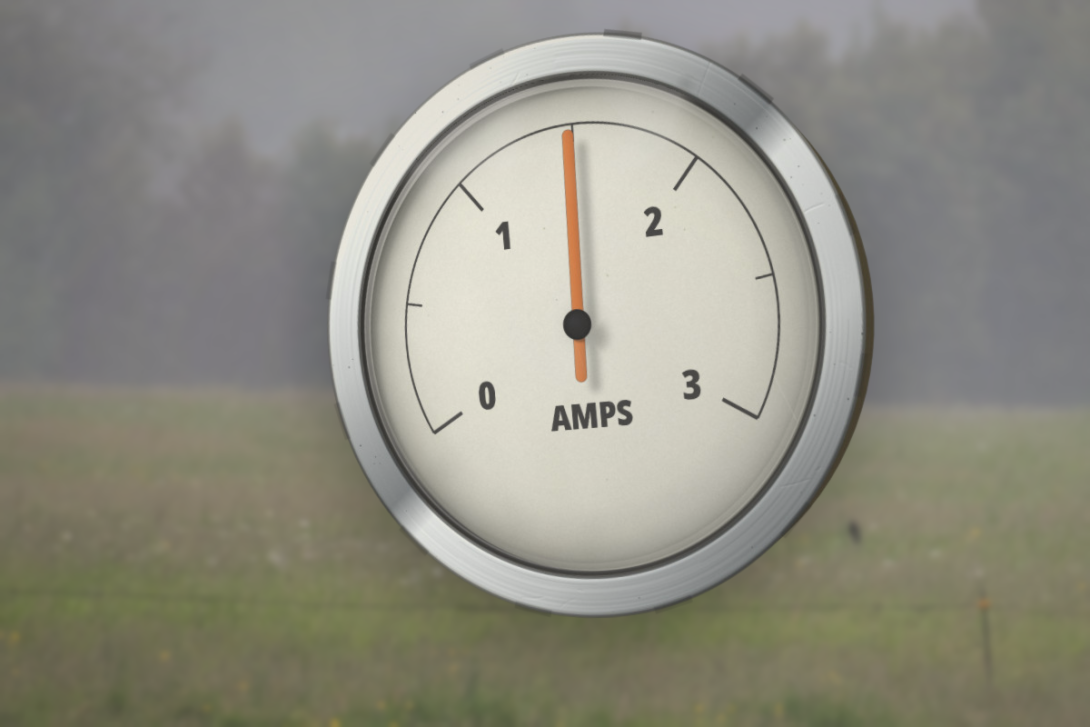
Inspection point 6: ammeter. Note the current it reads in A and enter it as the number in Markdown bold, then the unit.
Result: **1.5** A
